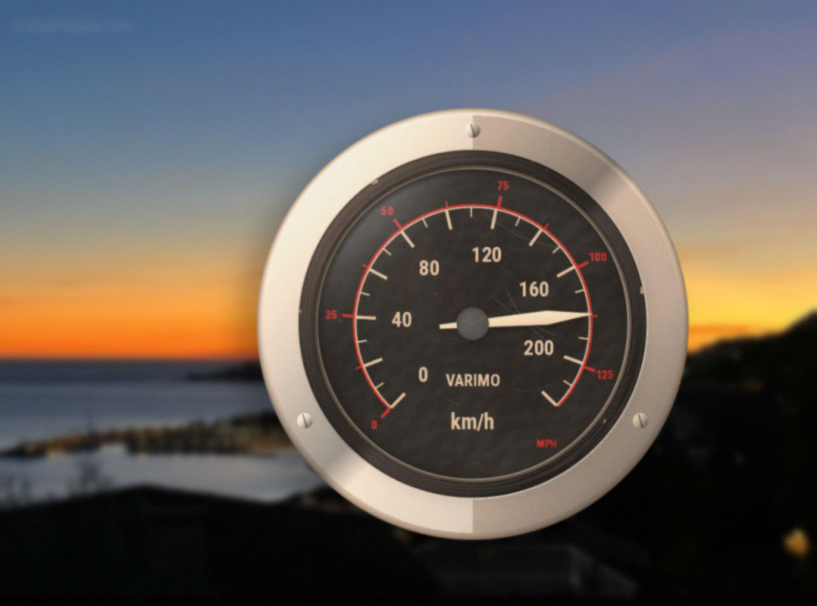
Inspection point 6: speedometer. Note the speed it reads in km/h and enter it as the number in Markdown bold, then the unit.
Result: **180** km/h
